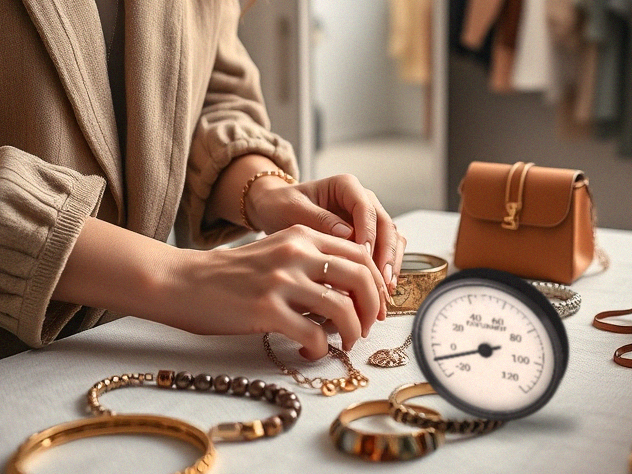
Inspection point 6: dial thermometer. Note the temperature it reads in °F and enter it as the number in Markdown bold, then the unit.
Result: **-8** °F
